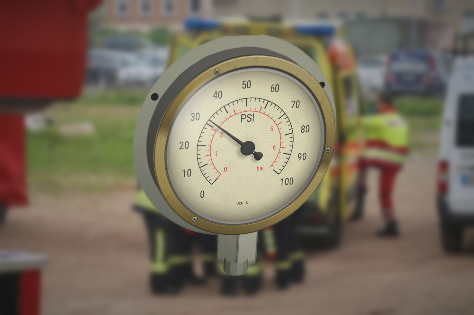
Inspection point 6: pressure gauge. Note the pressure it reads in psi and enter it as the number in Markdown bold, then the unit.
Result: **32** psi
